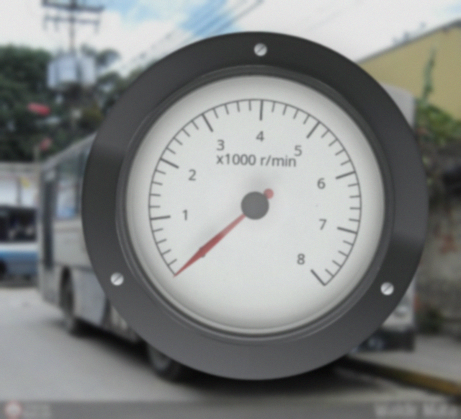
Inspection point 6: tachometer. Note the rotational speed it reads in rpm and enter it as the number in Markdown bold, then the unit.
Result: **0** rpm
